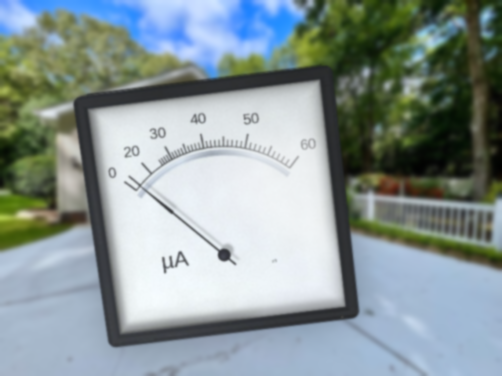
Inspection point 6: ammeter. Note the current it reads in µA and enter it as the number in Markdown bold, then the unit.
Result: **10** µA
